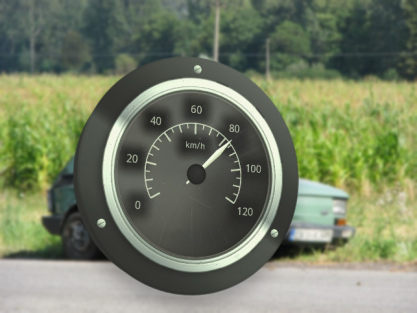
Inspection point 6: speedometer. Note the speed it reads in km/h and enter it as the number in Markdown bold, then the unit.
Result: **82.5** km/h
